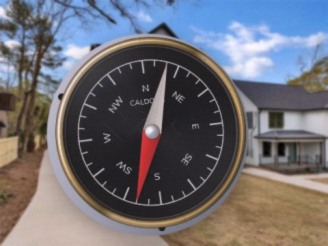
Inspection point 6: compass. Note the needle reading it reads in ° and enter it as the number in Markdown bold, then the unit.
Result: **200** °
